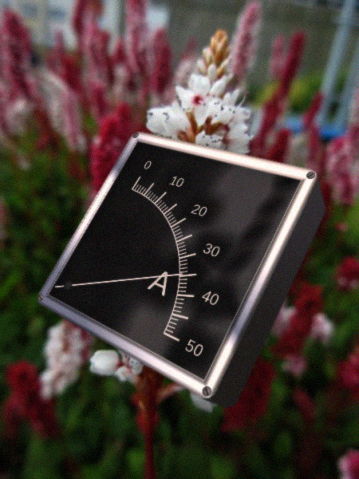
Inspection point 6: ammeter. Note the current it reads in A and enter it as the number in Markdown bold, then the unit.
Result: **35** A
